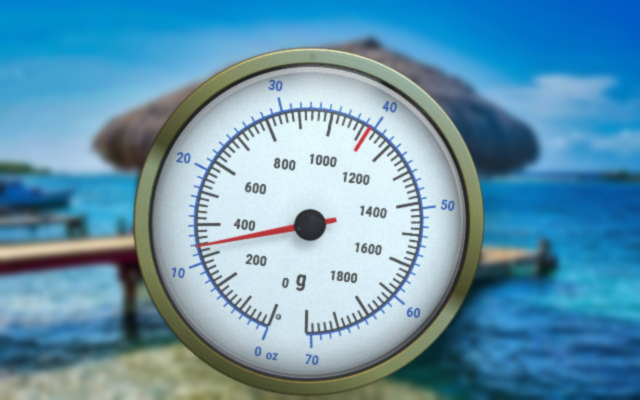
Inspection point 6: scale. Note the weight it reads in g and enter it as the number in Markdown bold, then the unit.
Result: **340** g
